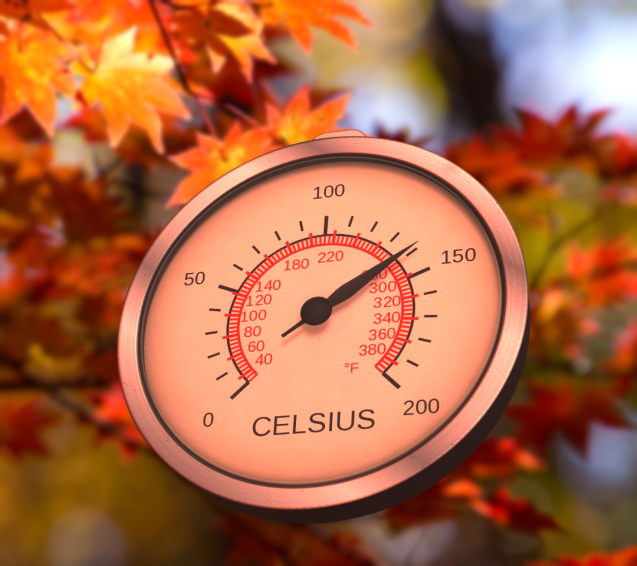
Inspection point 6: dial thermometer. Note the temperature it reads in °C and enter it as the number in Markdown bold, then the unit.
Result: **140** °C
